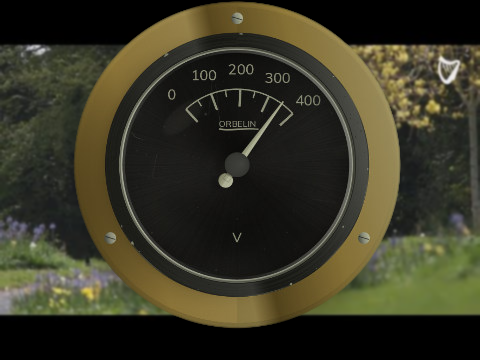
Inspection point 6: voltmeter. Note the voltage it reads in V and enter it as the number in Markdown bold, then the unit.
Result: **350** V
